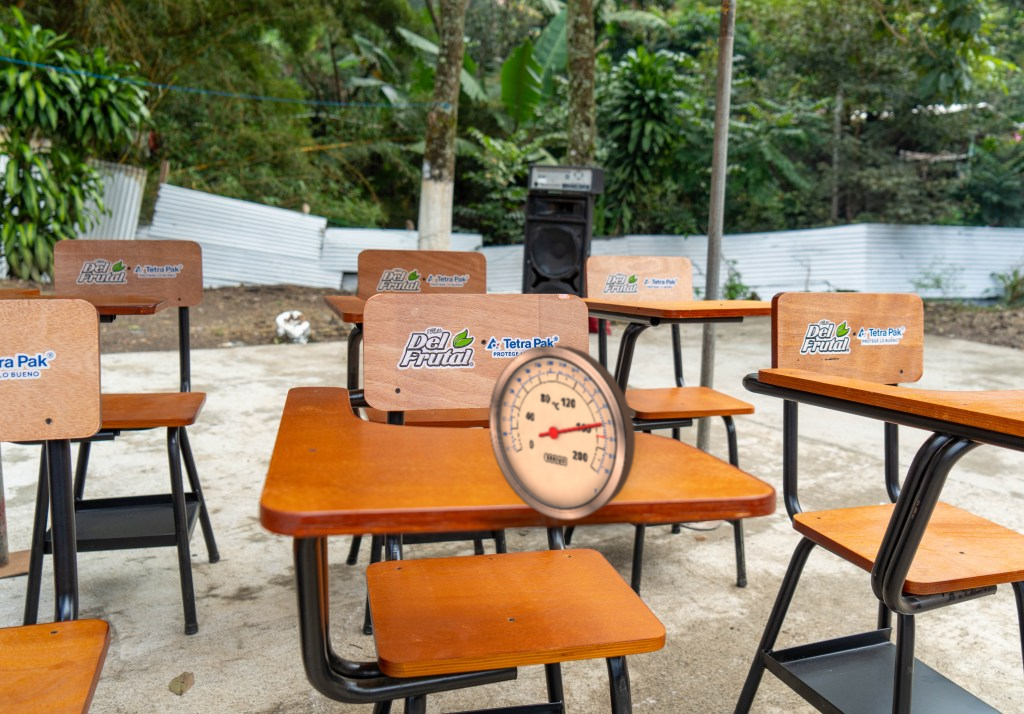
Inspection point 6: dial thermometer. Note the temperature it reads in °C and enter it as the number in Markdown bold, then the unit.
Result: **160** °C
